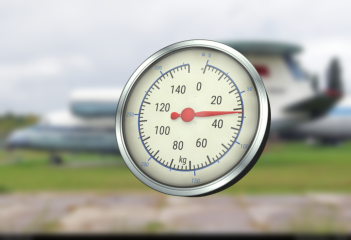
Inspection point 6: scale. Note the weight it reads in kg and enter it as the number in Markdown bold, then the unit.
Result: **32** kg
